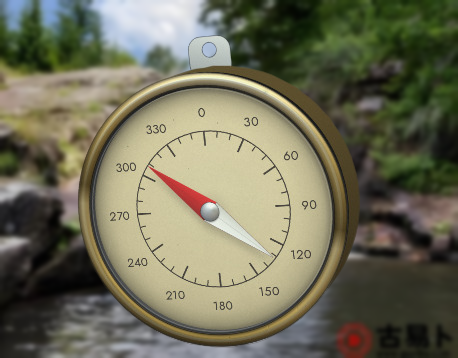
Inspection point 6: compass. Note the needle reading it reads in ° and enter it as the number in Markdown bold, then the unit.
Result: **310** °
